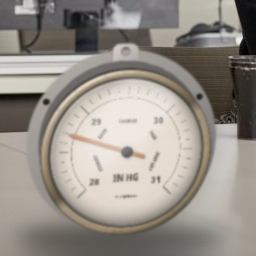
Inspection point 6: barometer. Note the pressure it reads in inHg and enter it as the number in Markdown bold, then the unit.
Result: **28.7** inHg
